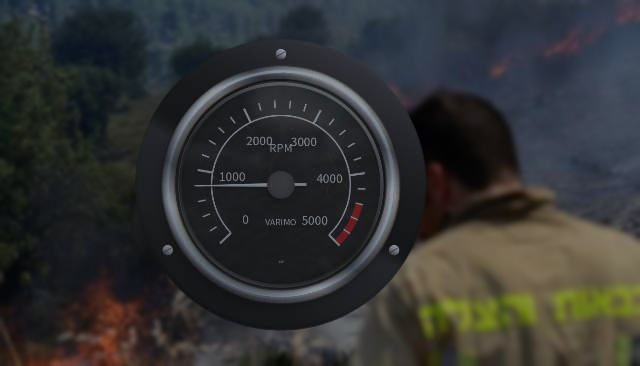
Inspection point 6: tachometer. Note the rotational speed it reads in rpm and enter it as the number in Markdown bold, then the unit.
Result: **800** rpm
